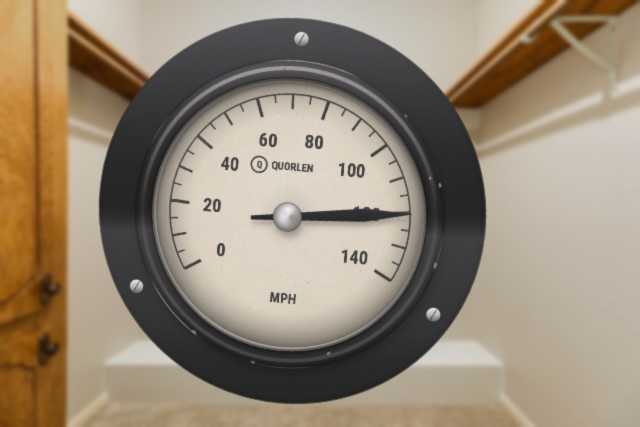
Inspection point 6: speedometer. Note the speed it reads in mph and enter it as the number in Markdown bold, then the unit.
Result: **120** mph
